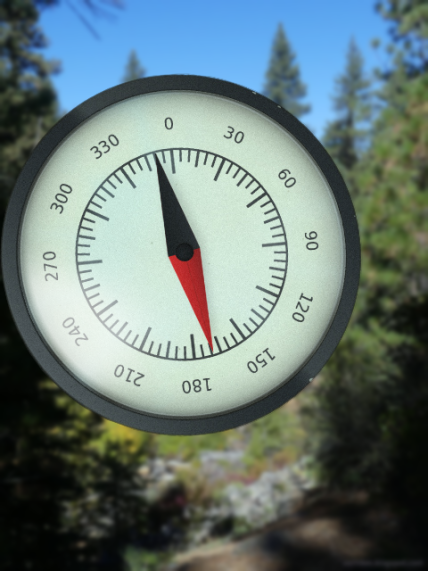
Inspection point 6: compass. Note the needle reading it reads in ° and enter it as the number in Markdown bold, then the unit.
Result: **170** °
